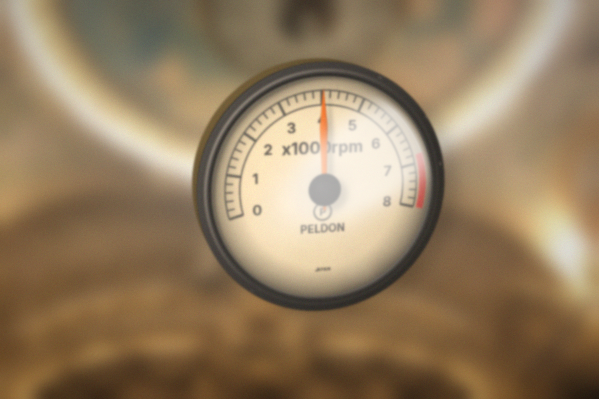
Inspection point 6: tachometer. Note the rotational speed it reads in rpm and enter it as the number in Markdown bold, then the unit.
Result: **4000** rpm
